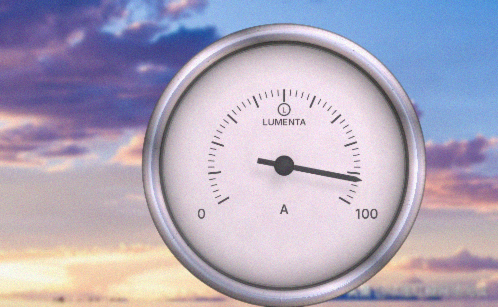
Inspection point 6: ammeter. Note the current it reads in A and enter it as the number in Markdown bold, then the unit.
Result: **92** A
